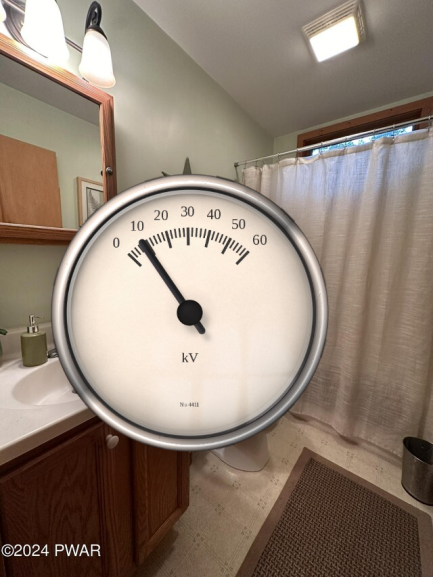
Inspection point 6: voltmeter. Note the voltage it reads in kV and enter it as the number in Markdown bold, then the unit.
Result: **8** kV
